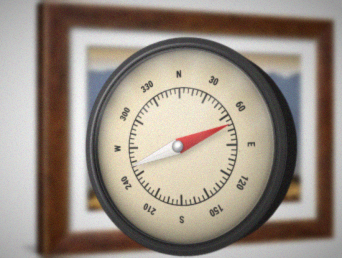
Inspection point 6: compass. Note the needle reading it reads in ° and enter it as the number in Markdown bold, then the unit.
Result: **70** °
